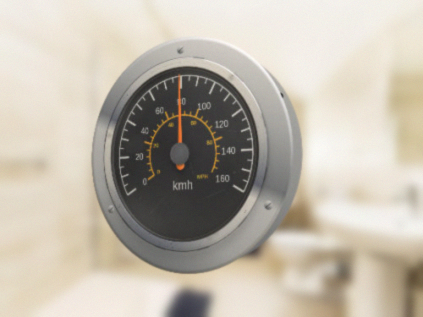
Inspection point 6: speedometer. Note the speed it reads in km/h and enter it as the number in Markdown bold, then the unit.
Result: **80** km/h
